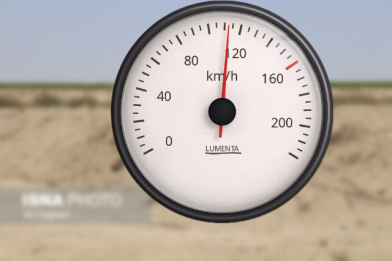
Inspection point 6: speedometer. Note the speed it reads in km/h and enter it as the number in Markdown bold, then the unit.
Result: **112.5** km/h
